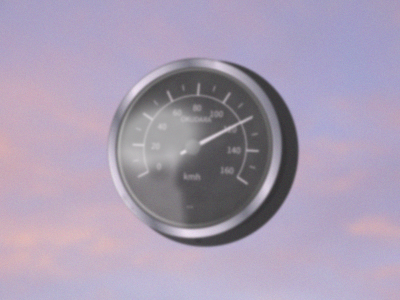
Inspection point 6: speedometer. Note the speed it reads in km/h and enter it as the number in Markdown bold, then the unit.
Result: **120** km/h
